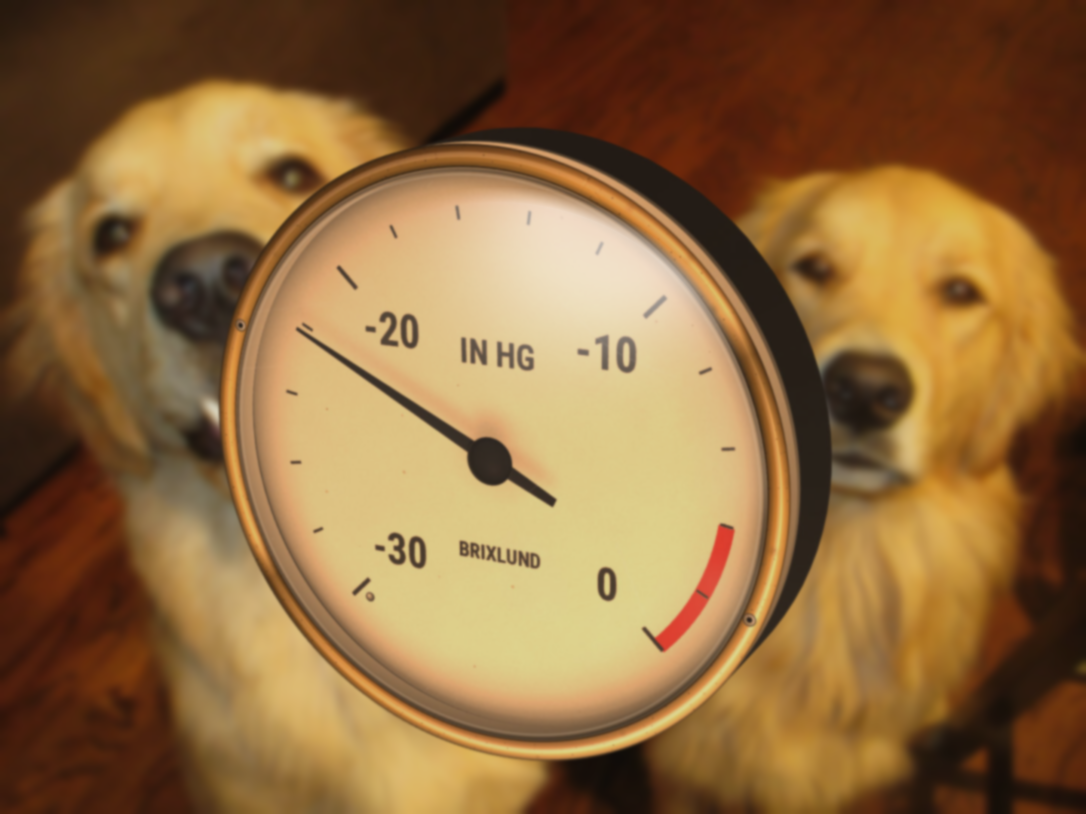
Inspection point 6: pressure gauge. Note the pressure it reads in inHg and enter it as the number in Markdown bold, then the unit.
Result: **-22** inHg
